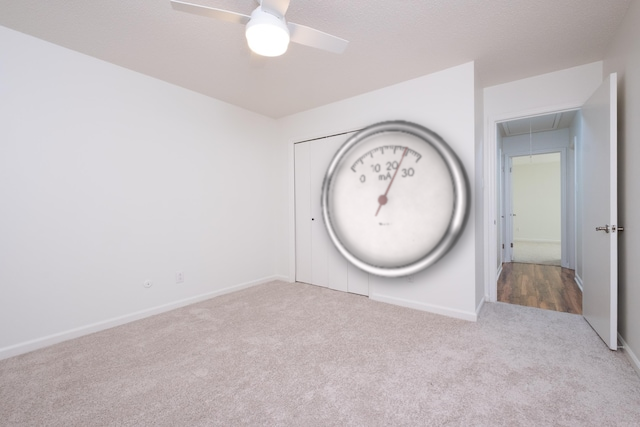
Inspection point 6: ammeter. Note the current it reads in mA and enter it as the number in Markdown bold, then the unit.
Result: **25** mA
